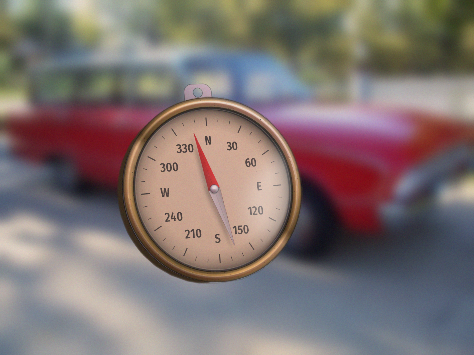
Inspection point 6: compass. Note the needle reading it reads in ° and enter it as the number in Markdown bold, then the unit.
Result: **345** °
